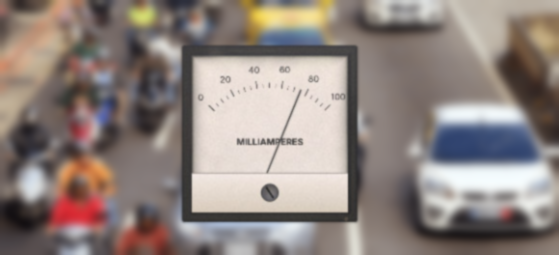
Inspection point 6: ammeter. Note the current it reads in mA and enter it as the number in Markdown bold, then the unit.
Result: **75** mA
